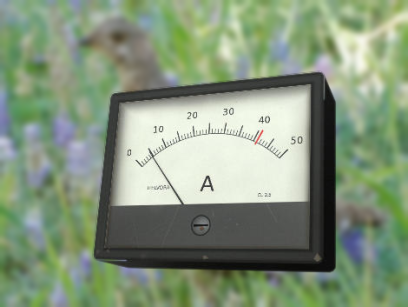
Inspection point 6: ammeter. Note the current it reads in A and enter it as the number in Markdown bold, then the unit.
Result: **5** A
